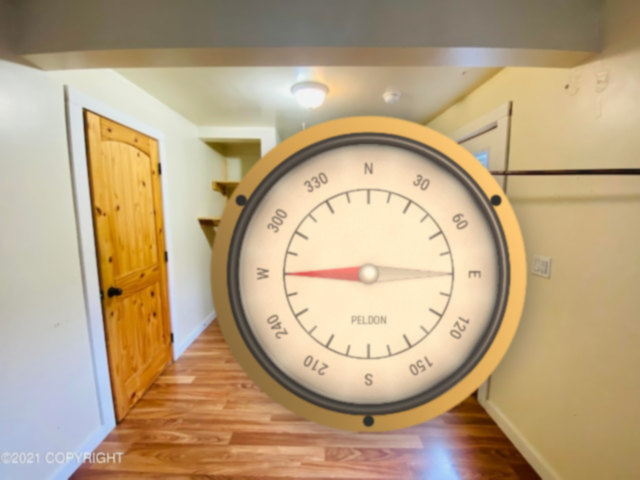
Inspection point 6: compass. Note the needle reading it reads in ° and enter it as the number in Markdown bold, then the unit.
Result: **270** °
